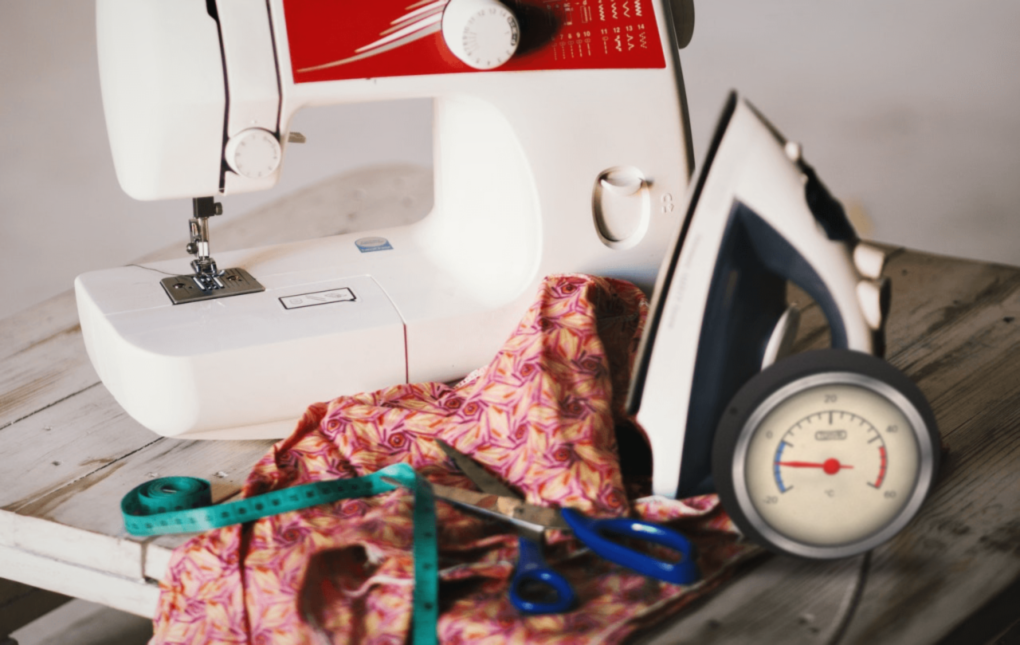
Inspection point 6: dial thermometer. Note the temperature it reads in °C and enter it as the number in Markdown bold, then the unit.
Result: **-8** °C
